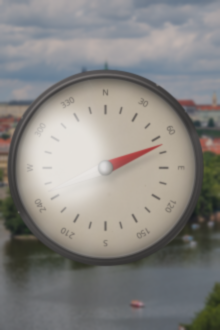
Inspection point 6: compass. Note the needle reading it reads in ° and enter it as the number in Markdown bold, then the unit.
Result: **67.5** °
